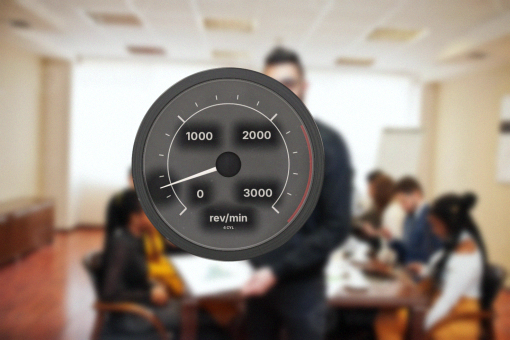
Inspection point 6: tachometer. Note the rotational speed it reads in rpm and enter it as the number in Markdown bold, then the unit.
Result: **300** rpm
